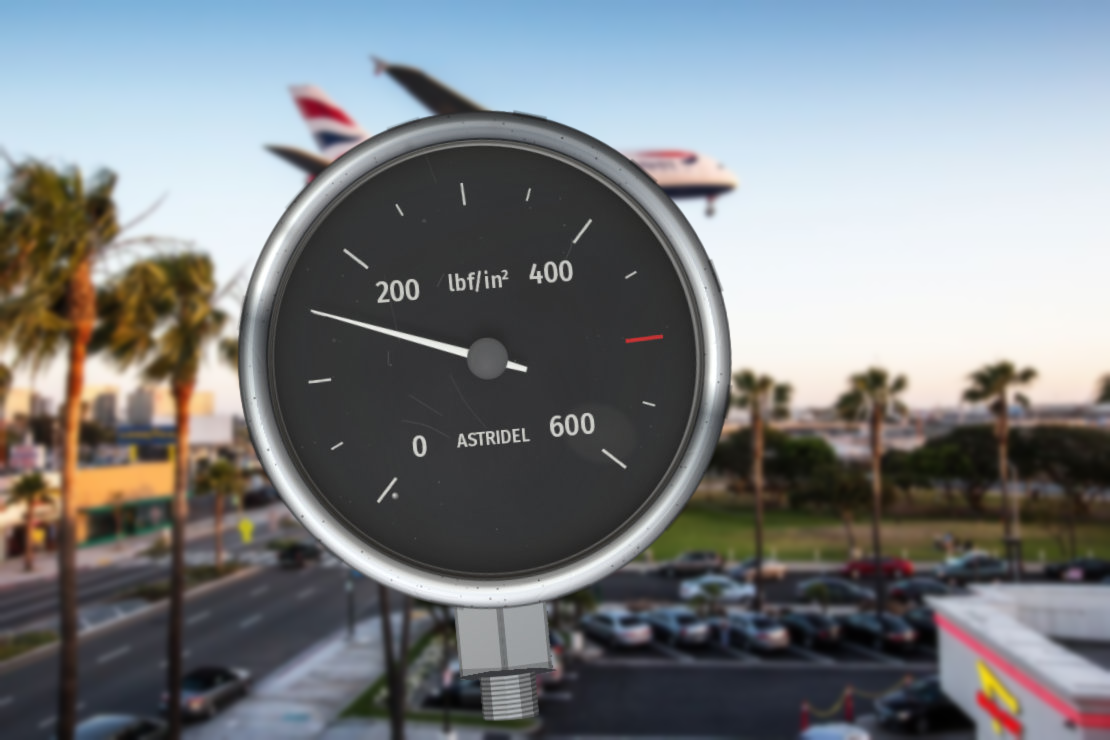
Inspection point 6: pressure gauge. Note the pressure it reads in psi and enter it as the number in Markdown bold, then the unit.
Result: **150** psi
